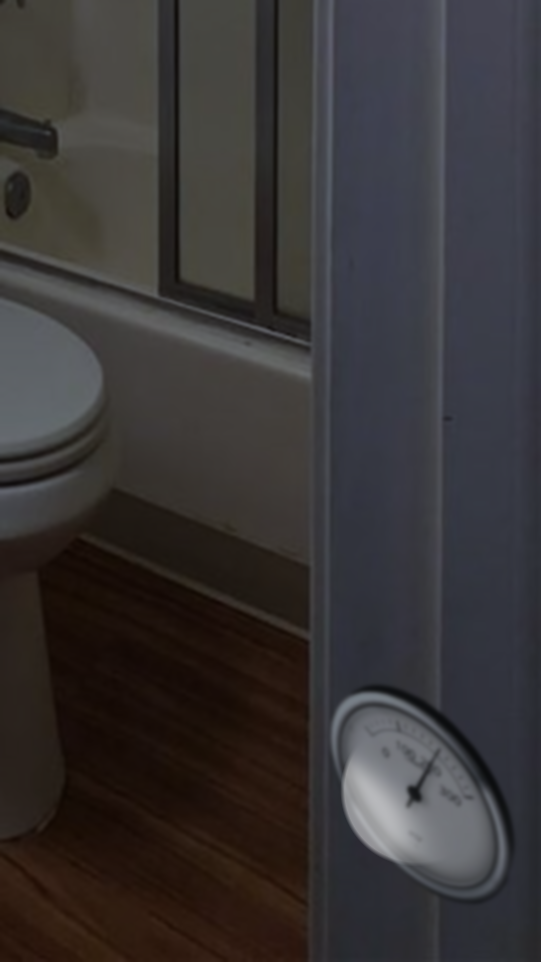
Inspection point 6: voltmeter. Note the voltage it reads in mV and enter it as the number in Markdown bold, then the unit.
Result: **200** mV
